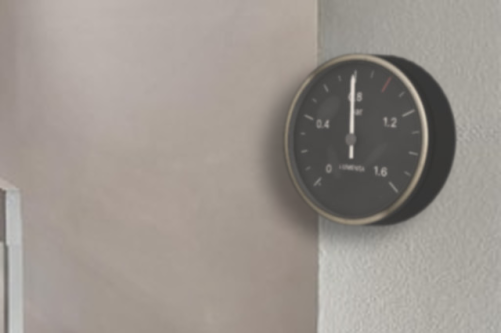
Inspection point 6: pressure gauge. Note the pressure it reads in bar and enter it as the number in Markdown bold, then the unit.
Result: **0.8** bar
